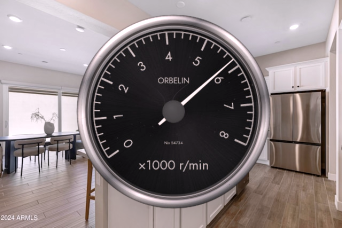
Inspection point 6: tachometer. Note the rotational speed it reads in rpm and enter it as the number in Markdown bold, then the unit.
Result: **5800** rpm
